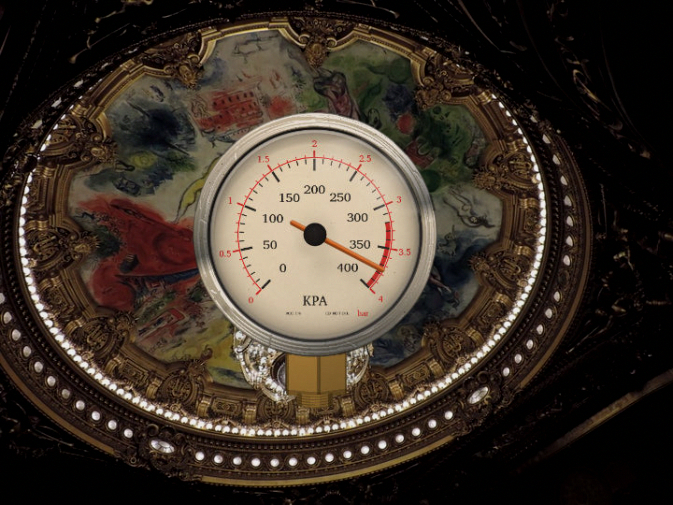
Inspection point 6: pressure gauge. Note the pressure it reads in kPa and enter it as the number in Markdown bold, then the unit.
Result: **375** kPa
